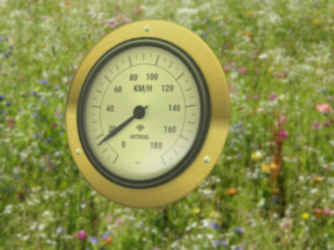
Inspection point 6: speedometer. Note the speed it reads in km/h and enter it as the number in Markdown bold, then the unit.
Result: **15** km/h
